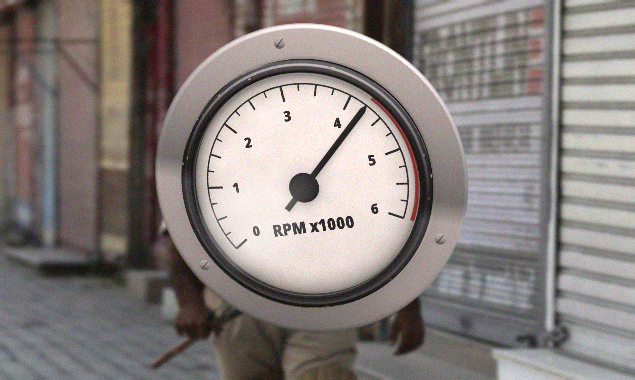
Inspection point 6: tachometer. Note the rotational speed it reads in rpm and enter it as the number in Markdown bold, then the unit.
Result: **4250** rpm
